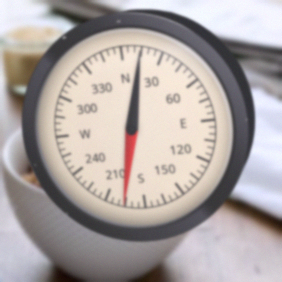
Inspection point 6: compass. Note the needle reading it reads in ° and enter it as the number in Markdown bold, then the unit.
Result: **195** °
